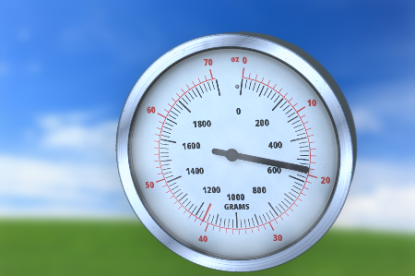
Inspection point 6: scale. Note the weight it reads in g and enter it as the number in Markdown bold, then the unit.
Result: **540** g
